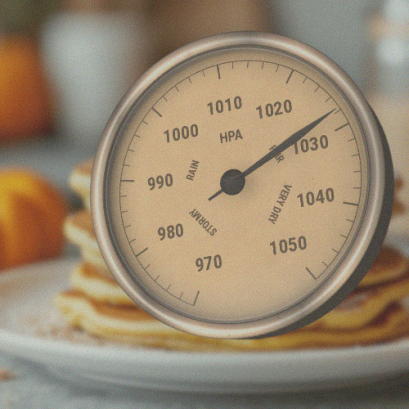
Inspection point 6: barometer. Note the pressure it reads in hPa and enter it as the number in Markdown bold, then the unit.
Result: **1028** hPa
